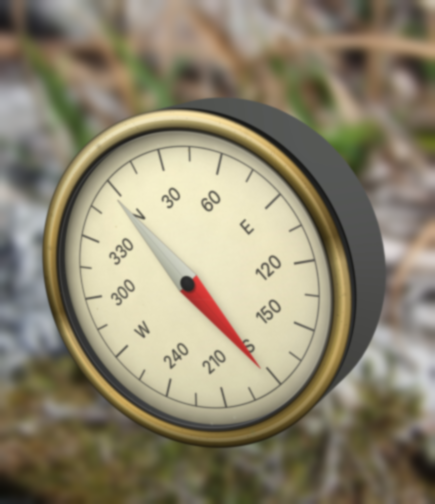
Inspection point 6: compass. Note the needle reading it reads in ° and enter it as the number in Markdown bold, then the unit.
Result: **180** °
